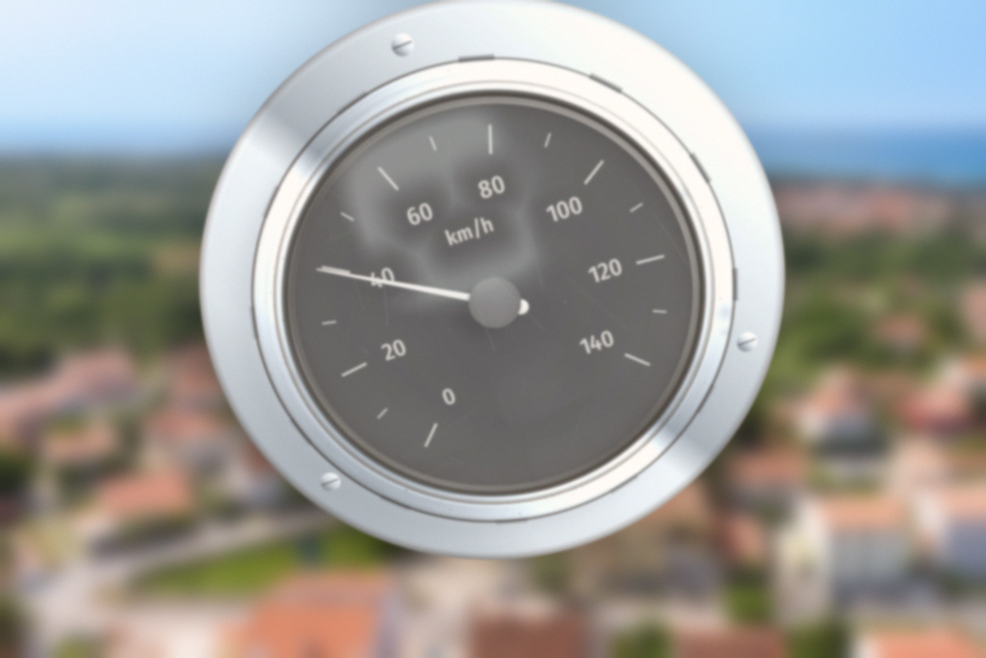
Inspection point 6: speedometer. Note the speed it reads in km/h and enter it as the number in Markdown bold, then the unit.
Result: **40** km/h
